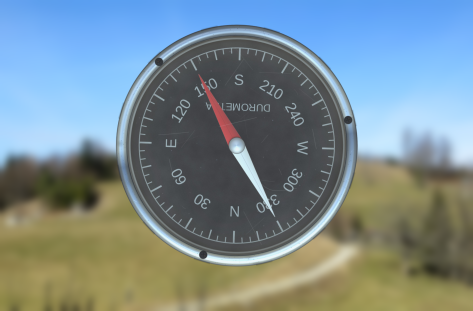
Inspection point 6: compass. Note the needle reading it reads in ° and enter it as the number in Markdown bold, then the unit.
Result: **150** °
